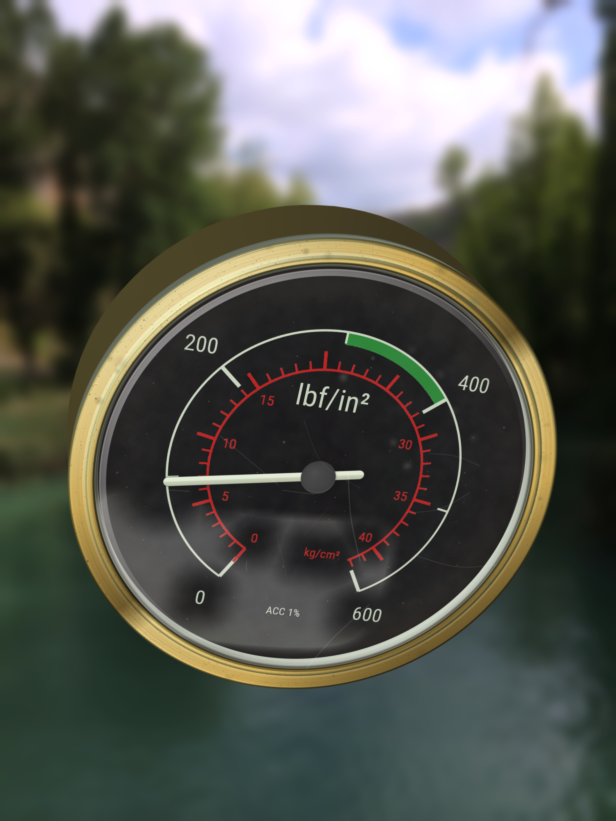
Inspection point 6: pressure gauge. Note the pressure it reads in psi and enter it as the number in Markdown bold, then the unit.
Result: **100** psi
